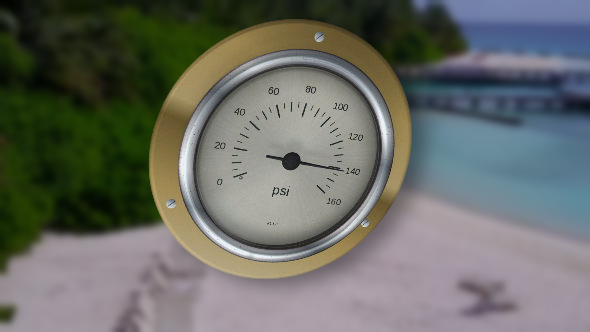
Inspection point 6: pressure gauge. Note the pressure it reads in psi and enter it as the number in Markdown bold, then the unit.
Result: **140** psi
